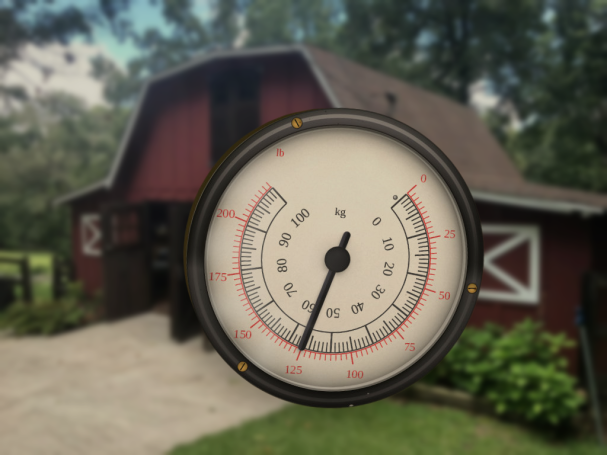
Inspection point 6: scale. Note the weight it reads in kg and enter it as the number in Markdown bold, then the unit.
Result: **57** kg
